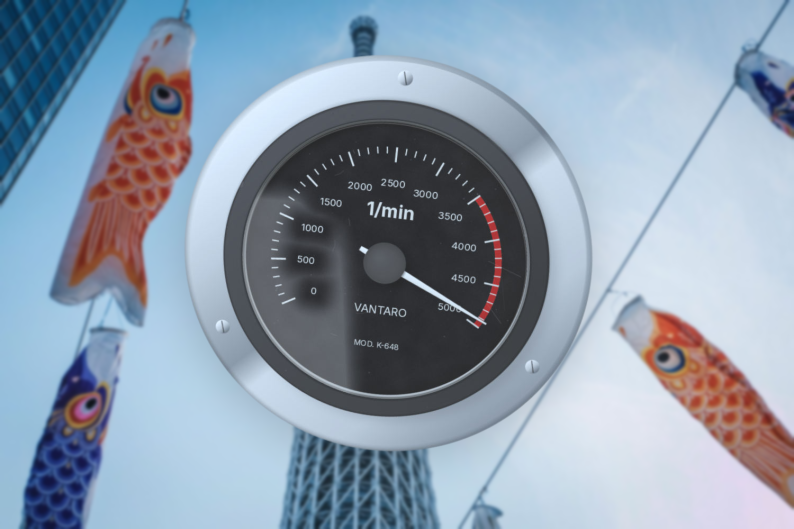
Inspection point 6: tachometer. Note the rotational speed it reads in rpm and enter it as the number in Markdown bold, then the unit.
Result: **4900** rpm
